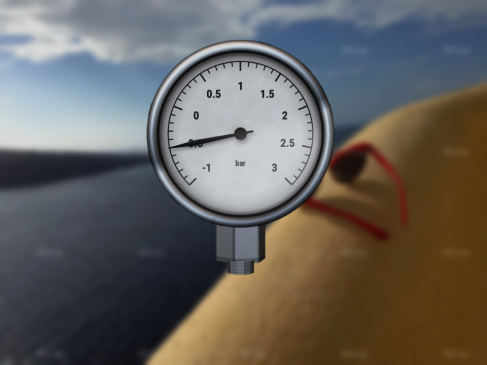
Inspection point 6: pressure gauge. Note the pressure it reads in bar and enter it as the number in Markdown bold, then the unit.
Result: **-0.5** bar
